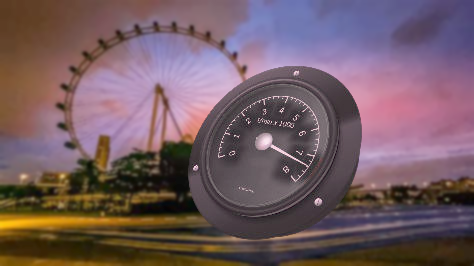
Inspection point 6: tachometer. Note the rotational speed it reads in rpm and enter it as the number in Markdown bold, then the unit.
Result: **7400** rpm
